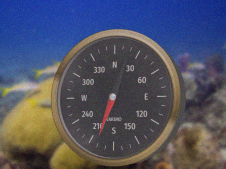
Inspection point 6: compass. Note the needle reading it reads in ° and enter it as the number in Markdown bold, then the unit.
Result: **200** °
